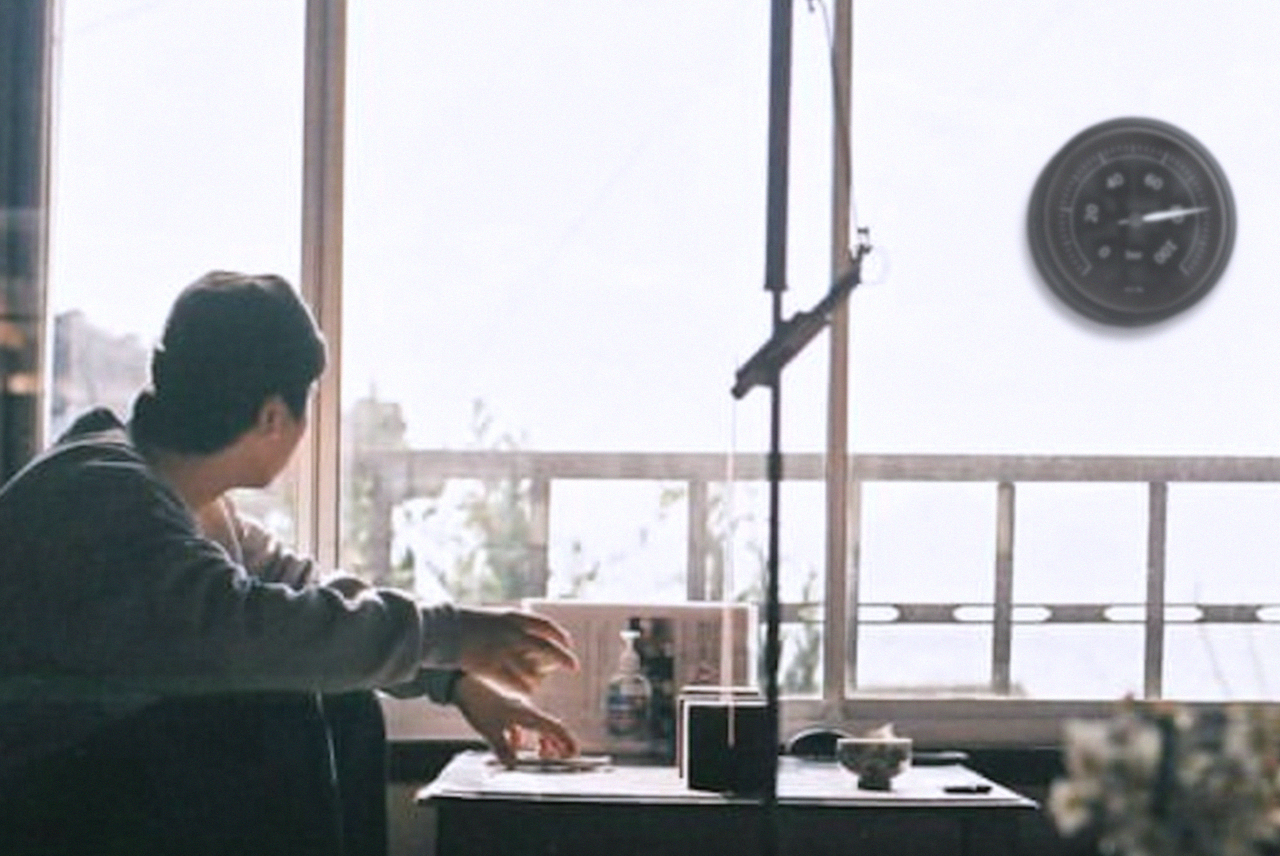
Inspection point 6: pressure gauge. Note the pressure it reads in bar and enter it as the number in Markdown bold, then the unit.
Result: **80** bar
